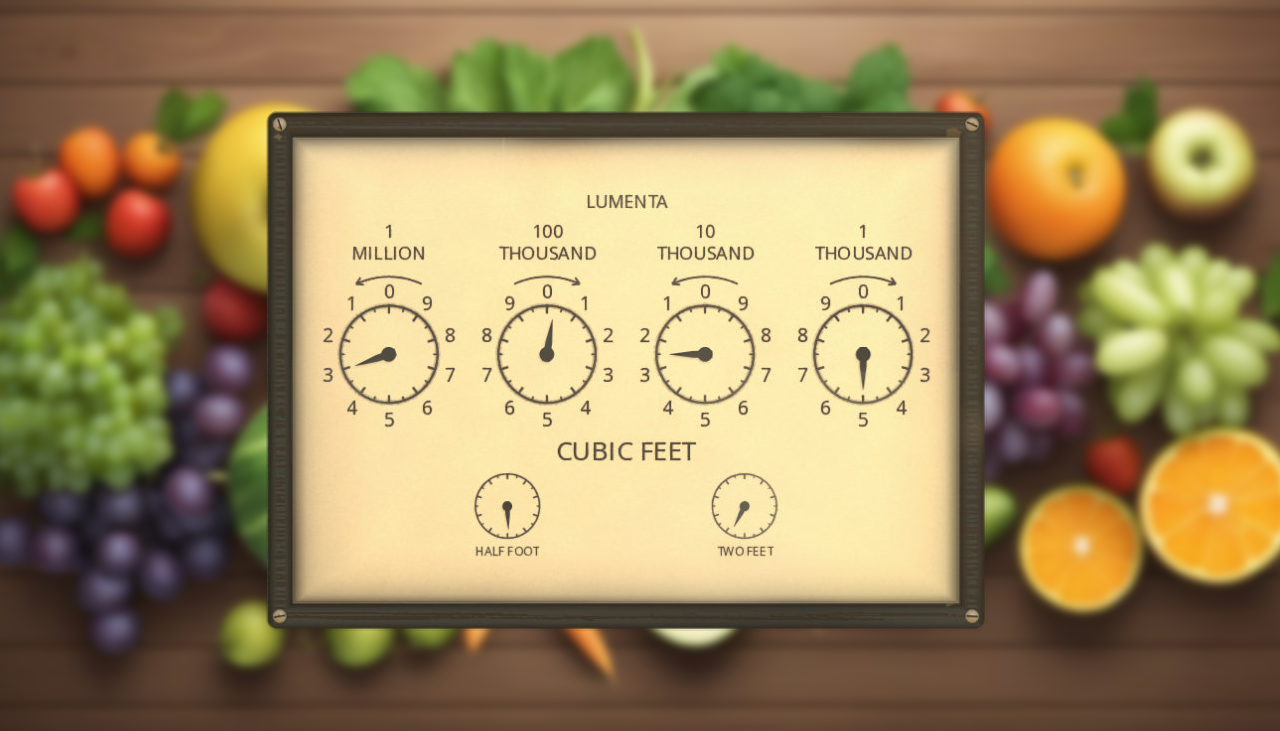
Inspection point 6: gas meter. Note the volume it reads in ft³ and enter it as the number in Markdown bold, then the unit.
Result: **302500** ft³
